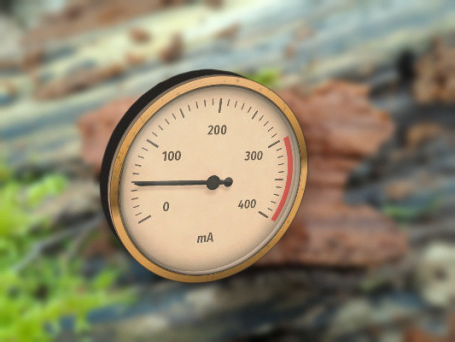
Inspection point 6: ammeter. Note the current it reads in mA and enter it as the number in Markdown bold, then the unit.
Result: **50** mA
